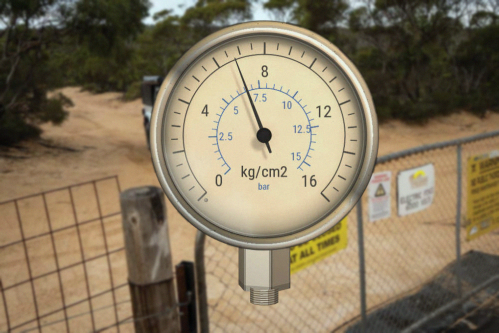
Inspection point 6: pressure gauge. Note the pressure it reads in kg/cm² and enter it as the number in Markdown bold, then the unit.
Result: **6.75** kg/cm²
